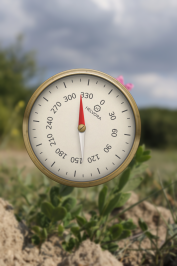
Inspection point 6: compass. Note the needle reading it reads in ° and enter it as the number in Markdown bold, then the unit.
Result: **320** °
